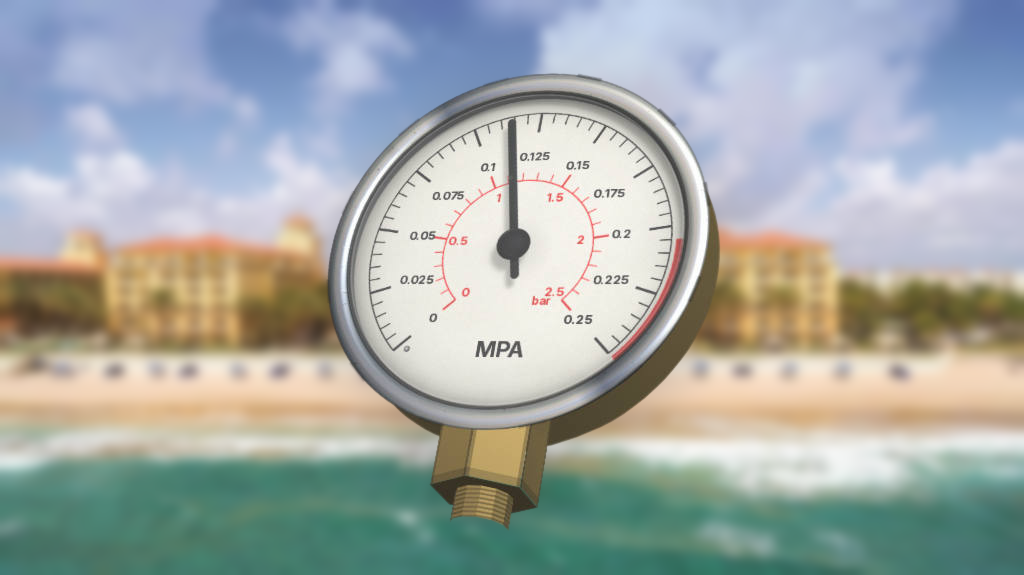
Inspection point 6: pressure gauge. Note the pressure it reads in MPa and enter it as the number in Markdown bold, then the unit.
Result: **0.115** MPa
